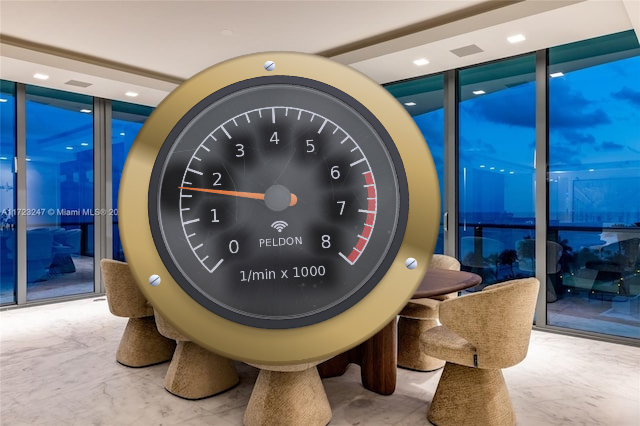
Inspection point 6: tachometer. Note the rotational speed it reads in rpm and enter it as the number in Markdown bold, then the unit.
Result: **1625** rpm
